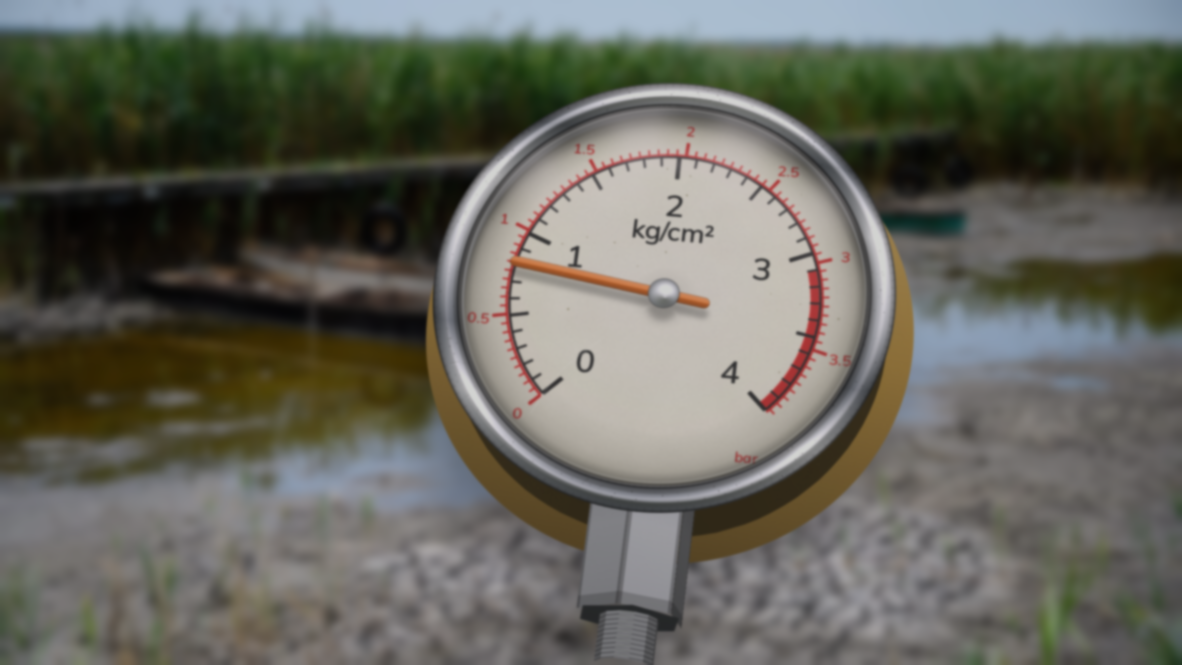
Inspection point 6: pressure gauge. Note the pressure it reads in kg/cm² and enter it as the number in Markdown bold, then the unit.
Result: **0.8** kg/cm²
